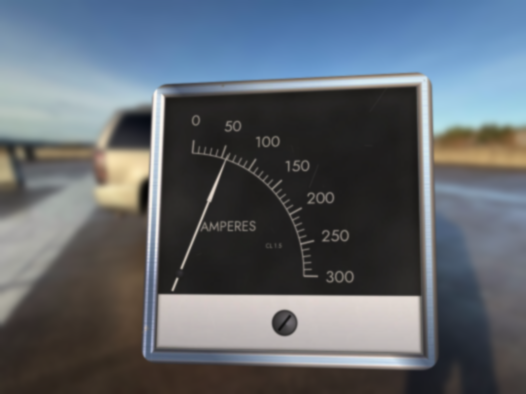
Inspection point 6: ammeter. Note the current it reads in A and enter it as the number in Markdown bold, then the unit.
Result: **60** A
